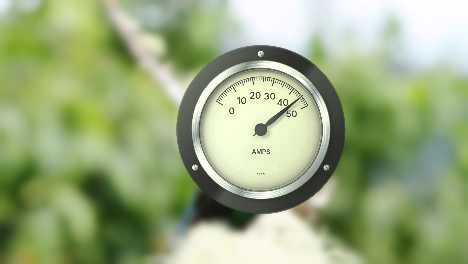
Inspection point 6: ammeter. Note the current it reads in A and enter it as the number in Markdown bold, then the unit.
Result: **45** A
